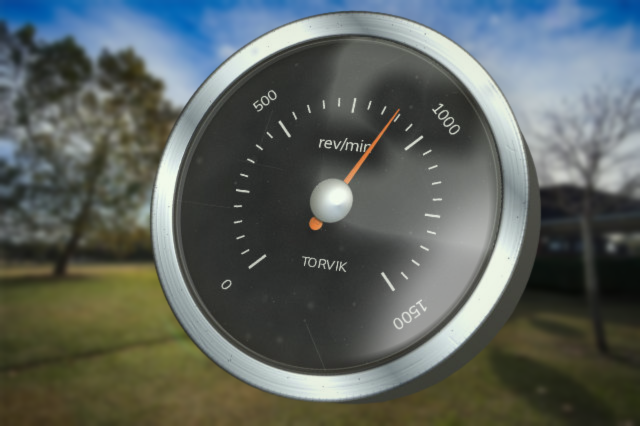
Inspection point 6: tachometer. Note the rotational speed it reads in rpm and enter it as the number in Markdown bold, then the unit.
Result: **900** rpm
